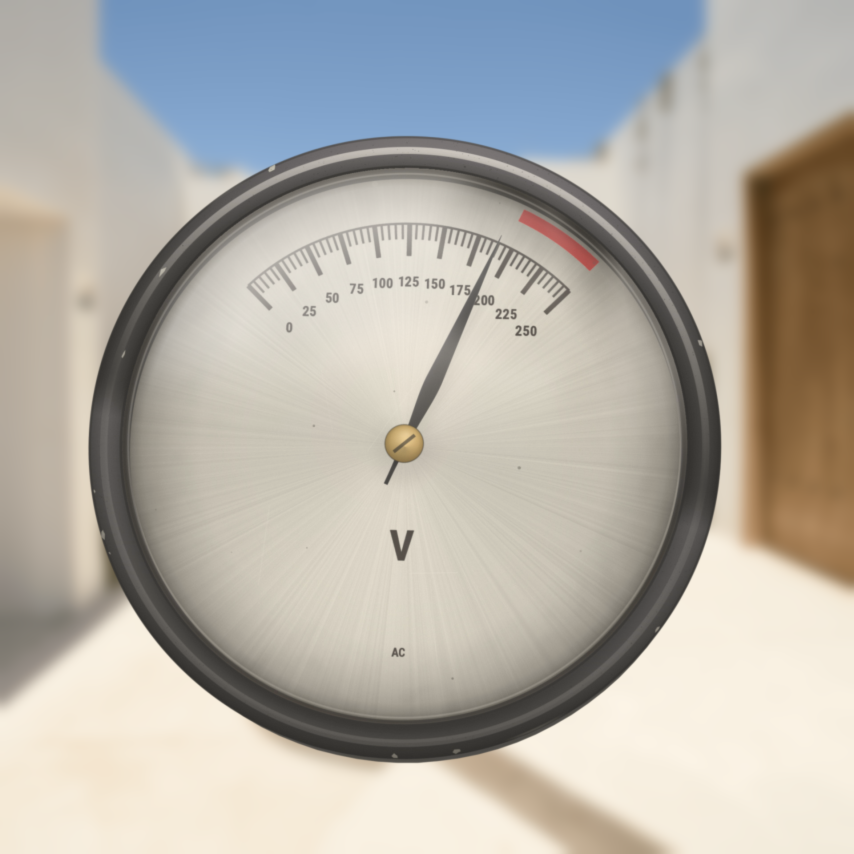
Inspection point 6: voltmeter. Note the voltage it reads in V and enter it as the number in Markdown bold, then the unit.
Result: **190** V
